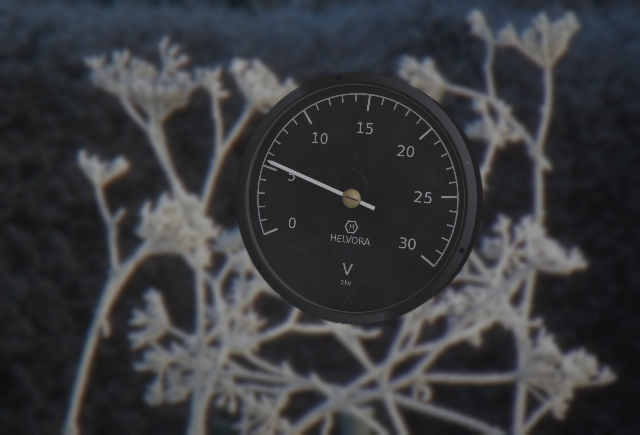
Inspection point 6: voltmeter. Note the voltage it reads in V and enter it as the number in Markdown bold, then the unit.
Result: **5.5** V
